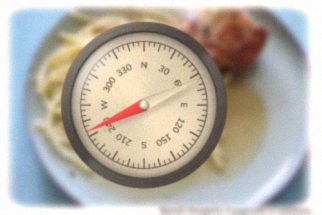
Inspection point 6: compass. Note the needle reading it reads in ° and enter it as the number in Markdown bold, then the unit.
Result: **245** °
